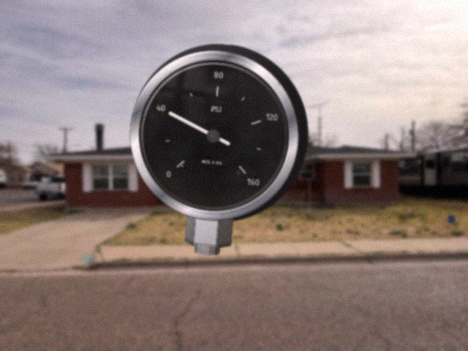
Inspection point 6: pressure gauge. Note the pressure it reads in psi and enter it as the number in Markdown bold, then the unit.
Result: **40** psi
